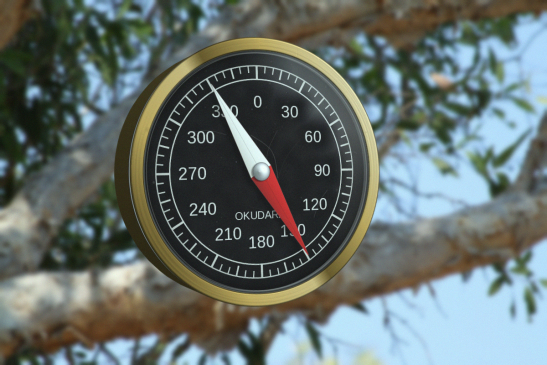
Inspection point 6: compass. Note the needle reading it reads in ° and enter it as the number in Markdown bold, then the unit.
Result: **150** °
